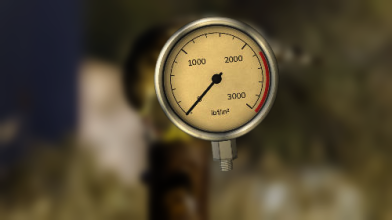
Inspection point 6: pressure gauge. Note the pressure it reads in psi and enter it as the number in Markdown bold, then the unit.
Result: **0** psi
